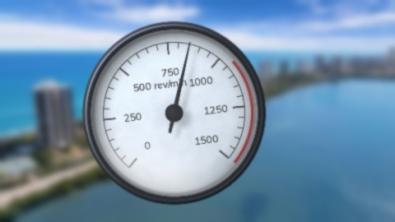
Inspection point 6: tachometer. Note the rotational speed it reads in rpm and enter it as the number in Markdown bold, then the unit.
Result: **850** rpm
